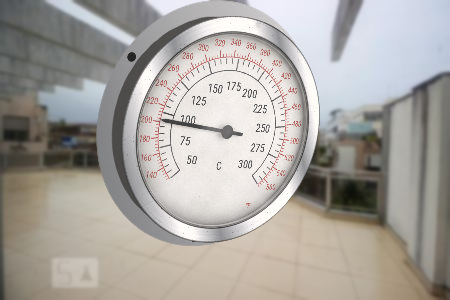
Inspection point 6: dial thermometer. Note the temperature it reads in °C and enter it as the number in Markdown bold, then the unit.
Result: **95** °C
